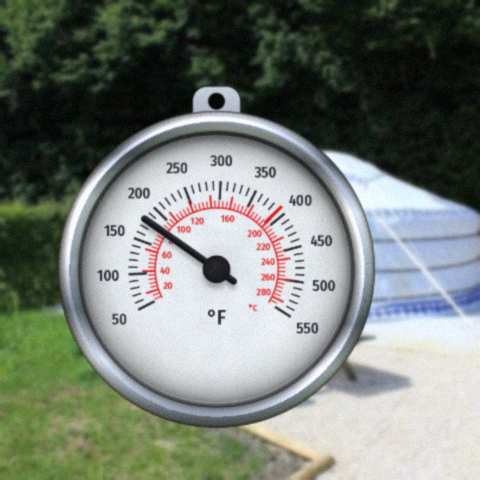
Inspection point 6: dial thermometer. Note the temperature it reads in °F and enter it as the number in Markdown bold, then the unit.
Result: **180** °F
